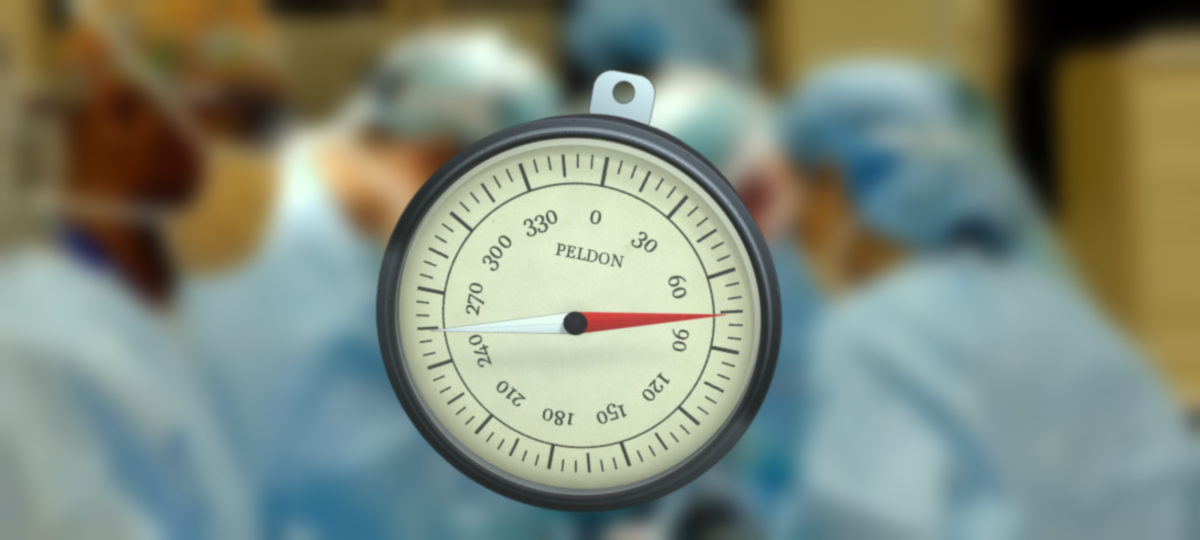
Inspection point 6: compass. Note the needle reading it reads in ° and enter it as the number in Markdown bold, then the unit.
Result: **75** °
